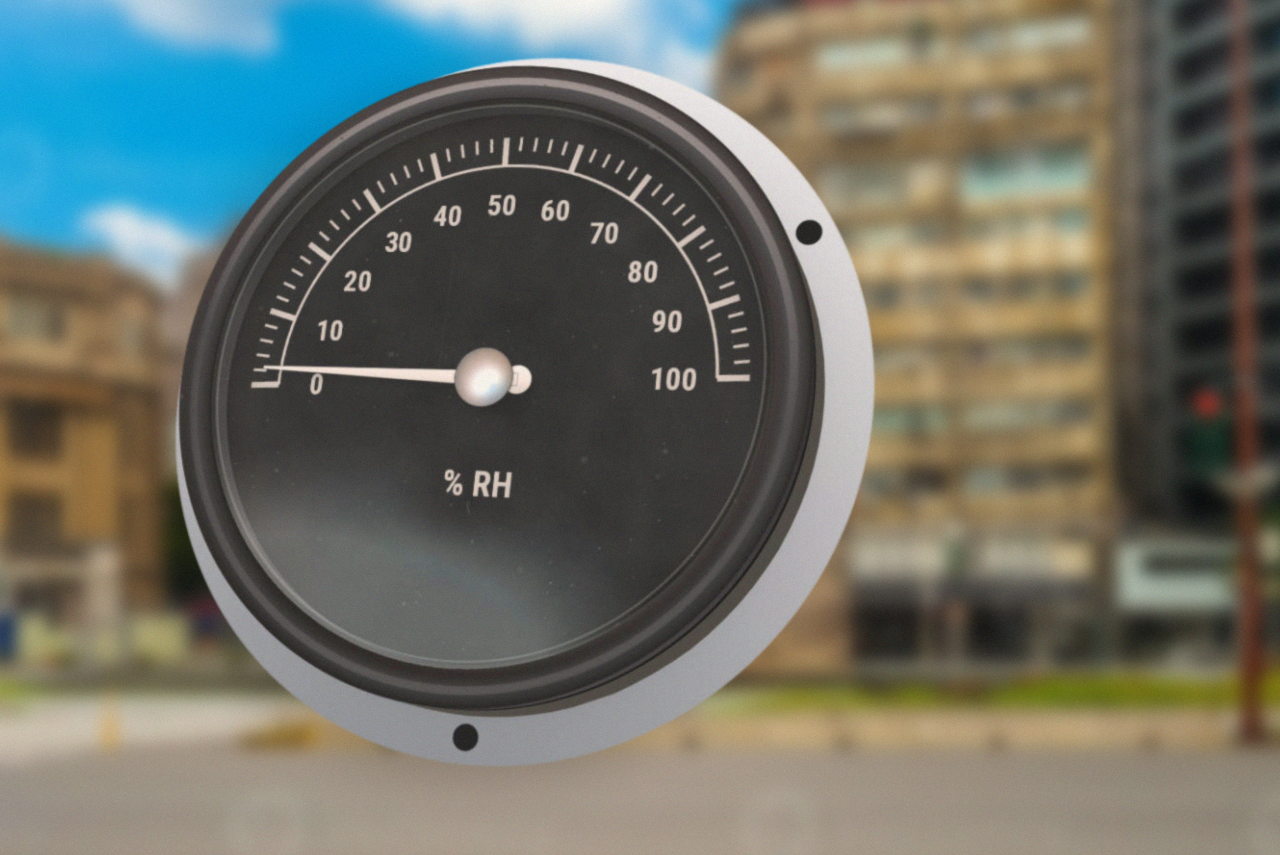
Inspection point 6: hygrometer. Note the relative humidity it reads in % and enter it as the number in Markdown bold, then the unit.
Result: **2** %
